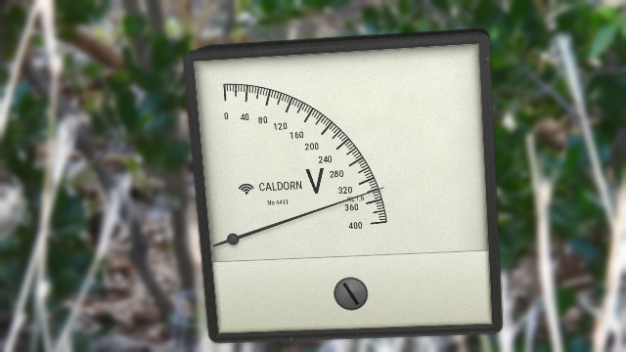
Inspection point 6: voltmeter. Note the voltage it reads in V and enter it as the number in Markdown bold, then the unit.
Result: **340** V
